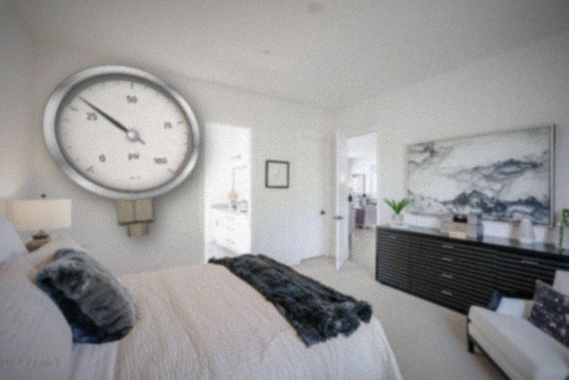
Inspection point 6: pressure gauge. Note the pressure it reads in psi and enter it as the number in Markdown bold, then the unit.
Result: **30** psi
